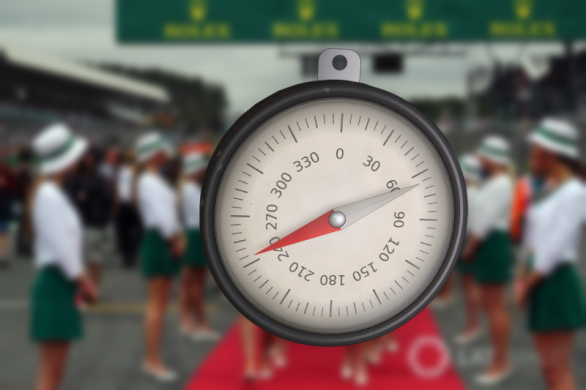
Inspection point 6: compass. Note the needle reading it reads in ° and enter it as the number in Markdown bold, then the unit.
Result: **245** °
